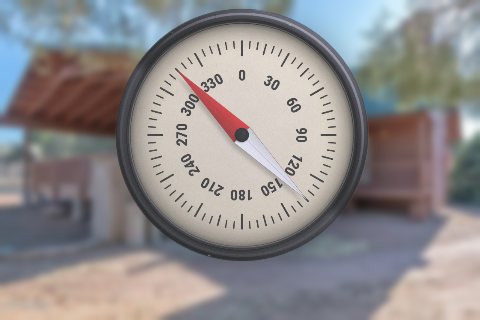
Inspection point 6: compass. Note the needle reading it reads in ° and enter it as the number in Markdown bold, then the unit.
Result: **315** °
